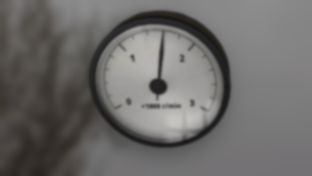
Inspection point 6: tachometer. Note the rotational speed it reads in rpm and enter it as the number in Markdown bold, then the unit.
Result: **1600** rpm
